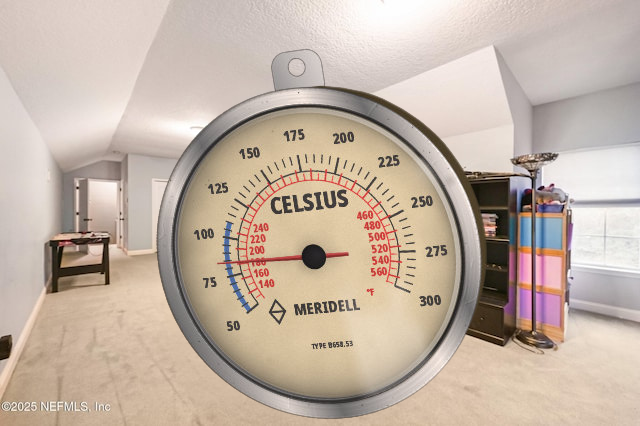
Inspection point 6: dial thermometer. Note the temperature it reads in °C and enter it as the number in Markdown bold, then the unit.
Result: **85** °C
